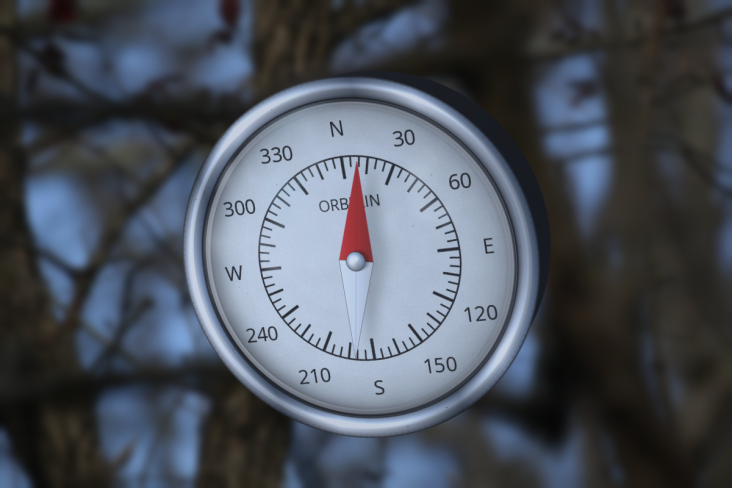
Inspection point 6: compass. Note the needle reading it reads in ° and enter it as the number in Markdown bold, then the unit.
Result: **10** °
